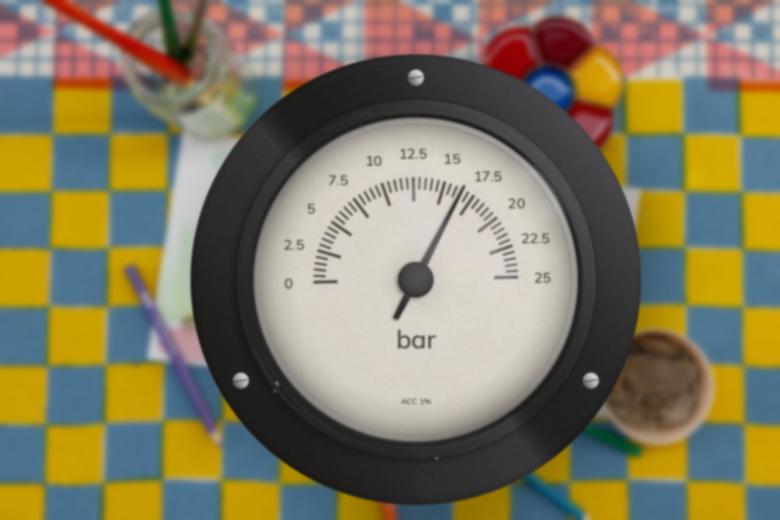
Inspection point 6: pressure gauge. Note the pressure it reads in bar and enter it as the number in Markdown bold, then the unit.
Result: **16.5** bar
